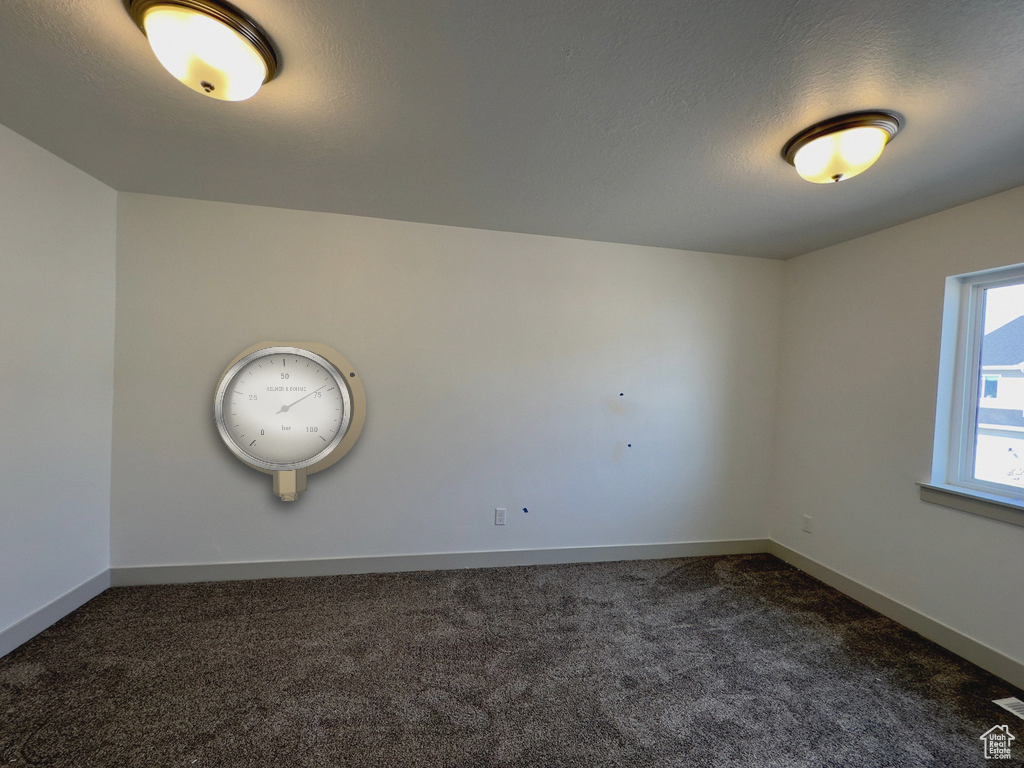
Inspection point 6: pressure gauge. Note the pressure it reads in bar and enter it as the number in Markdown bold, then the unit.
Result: **72.5** bar
